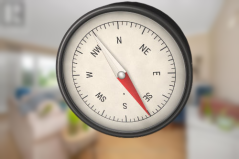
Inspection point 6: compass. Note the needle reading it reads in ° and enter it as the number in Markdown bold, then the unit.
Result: **150** °
